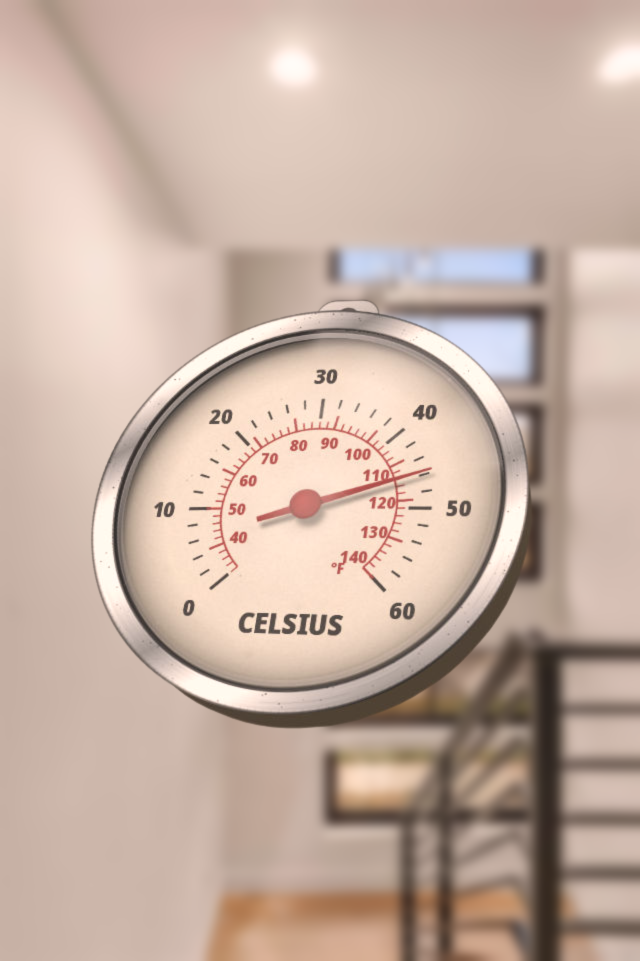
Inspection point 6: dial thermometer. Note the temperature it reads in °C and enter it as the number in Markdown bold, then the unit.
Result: **46** °C
